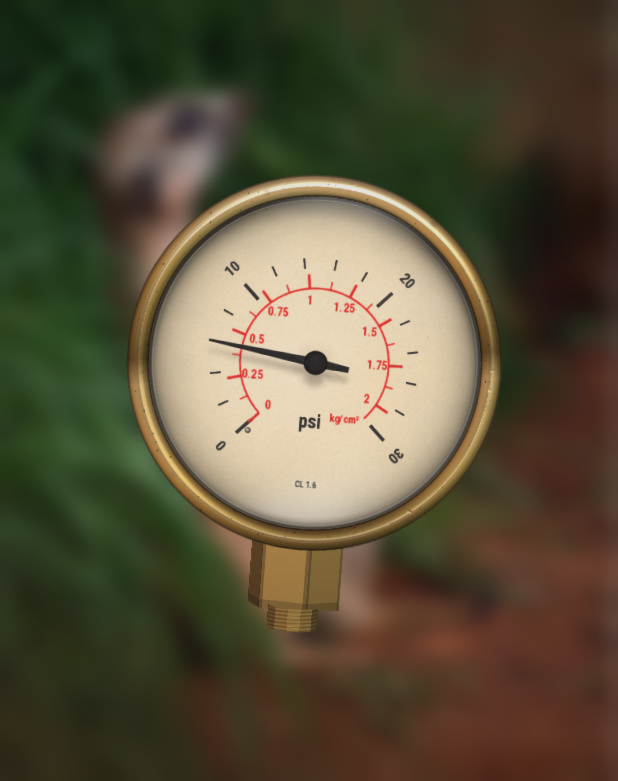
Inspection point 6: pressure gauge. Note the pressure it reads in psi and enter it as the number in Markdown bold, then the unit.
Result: **6** psi
